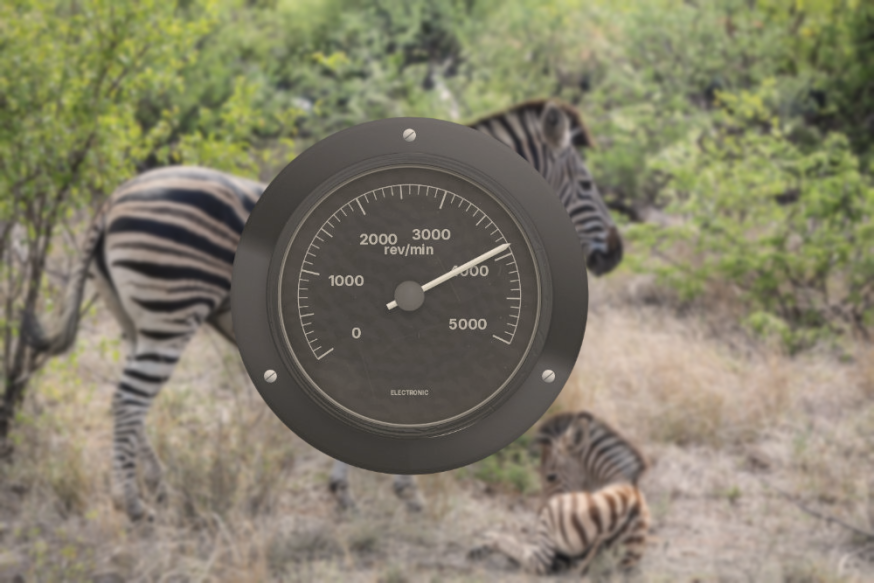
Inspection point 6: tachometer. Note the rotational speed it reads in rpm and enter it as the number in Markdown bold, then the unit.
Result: **3900** rpm
